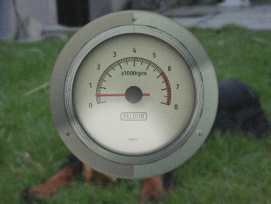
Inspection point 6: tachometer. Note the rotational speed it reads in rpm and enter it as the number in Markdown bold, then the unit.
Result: **500** rpm
